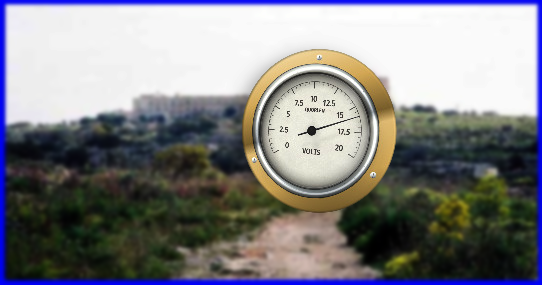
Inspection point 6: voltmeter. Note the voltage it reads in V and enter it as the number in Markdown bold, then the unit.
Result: **16** V
